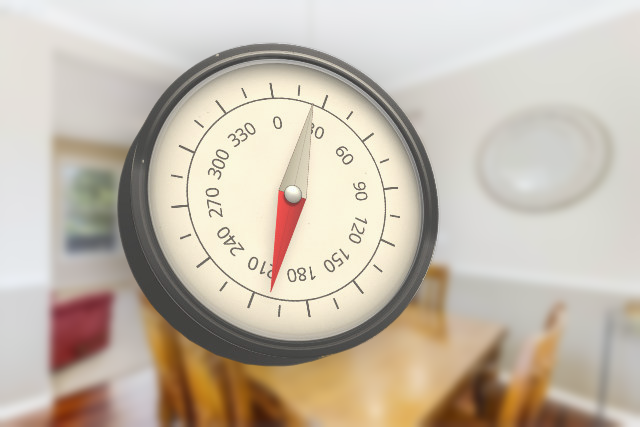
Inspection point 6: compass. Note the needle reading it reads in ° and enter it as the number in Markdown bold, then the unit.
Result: **202.5** °
